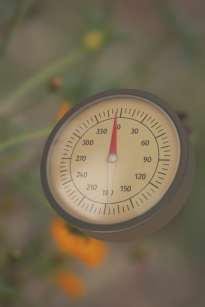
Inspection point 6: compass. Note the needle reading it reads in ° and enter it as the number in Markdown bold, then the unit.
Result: **355** °
